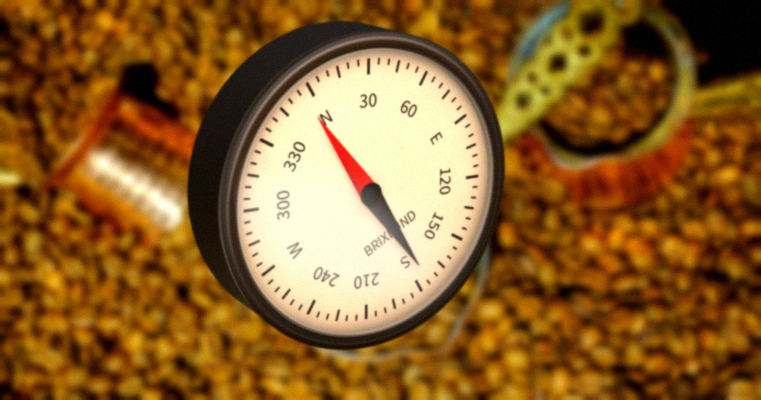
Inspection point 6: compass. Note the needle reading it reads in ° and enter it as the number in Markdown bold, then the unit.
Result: **355** °
